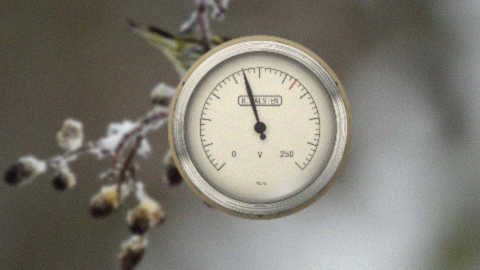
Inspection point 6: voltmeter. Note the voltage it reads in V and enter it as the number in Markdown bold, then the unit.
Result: **110** V
